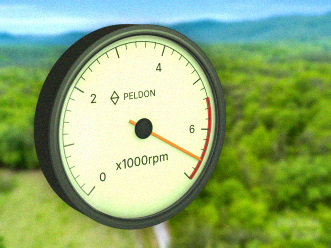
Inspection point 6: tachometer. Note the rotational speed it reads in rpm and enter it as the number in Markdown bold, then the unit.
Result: **6600** rpm
